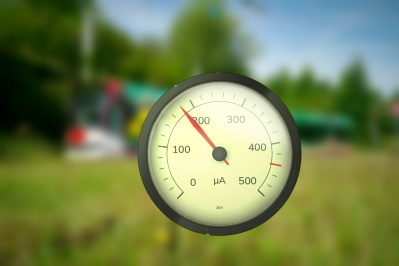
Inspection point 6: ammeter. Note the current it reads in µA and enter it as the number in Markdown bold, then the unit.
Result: **180** µA
